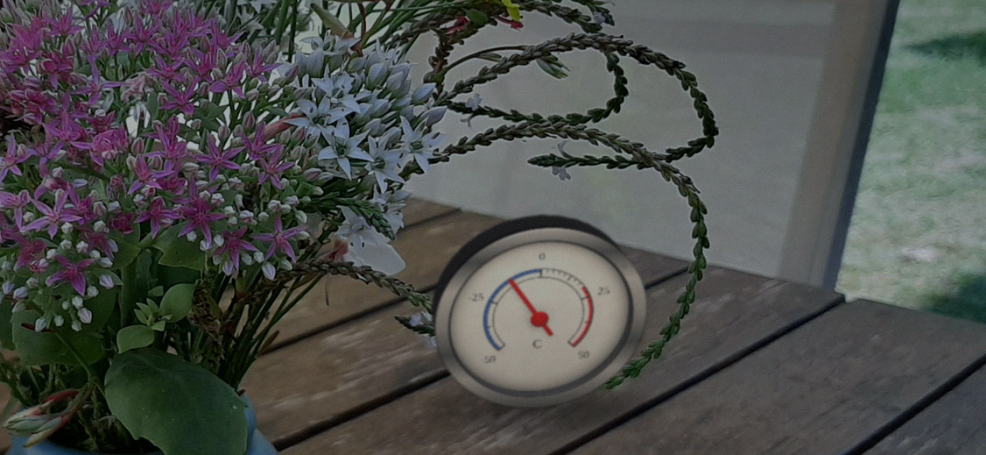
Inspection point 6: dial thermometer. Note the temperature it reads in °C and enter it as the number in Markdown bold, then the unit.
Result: **-12.5** °C
